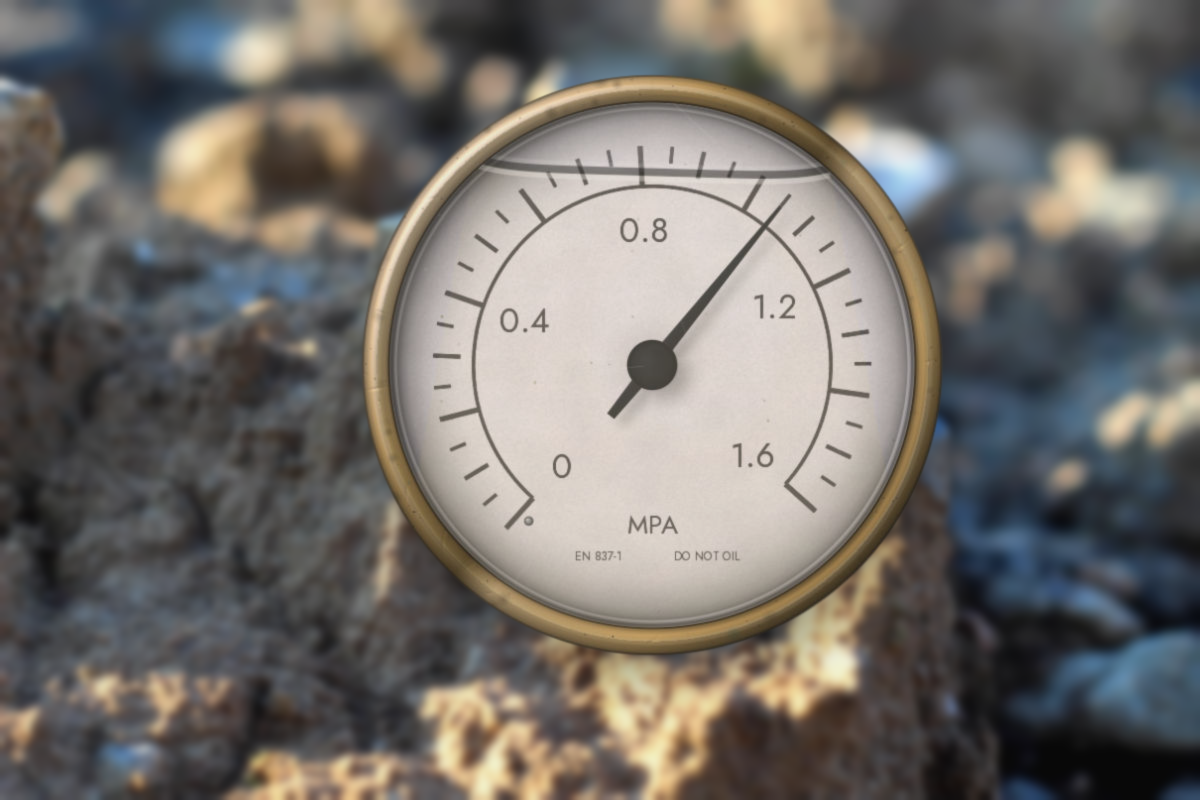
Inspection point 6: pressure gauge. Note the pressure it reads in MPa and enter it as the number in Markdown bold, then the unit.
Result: **1.05** MPa
